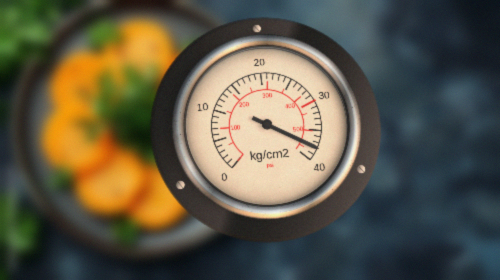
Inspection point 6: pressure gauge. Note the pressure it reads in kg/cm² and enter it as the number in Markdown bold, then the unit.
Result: **38** kg/cm²
